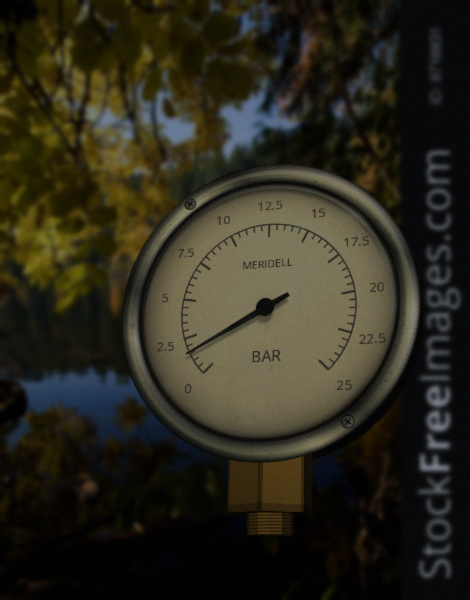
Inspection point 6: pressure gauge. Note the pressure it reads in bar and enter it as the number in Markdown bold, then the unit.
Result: **1.5** bar
